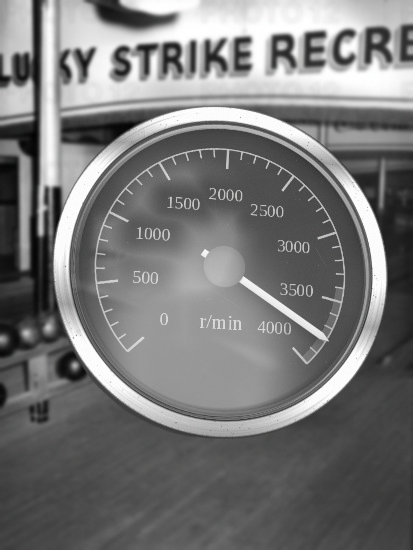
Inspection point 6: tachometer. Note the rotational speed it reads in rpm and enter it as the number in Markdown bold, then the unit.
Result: **3800** rpm
